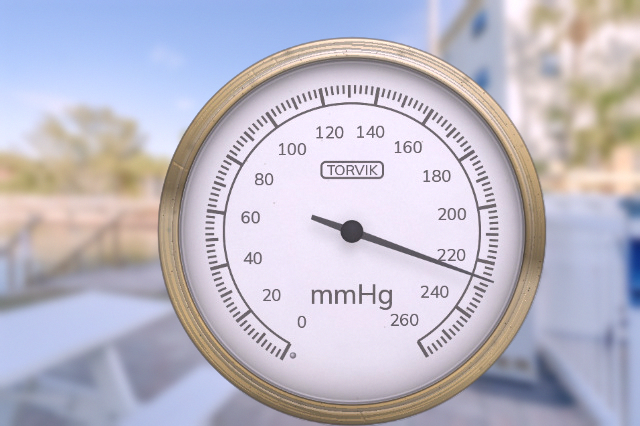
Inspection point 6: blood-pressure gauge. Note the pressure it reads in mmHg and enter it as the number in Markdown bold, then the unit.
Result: **226** mmHg
